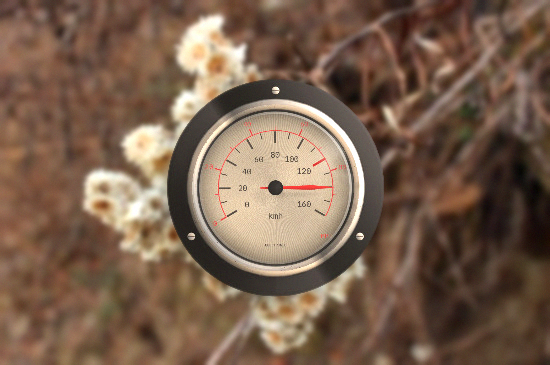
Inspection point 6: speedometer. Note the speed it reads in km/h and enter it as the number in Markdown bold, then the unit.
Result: **140** km/h
